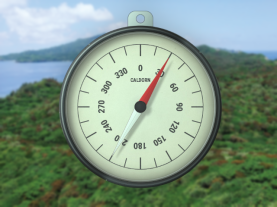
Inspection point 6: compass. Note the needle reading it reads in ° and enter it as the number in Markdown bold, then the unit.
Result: **30** °
